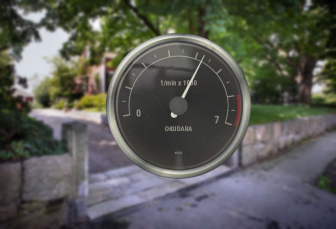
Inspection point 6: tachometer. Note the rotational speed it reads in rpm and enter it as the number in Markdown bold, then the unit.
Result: **4250** rpm
